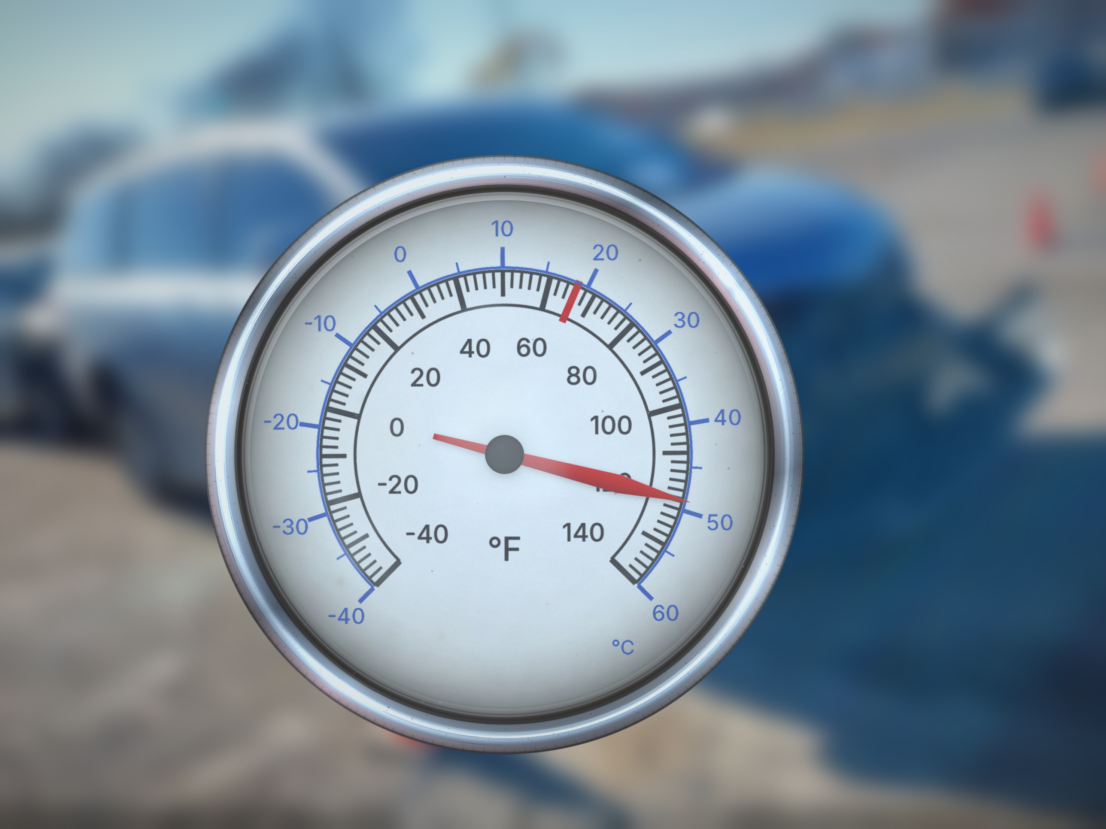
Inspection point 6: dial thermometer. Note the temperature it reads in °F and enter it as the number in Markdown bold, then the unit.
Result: **120** °F
